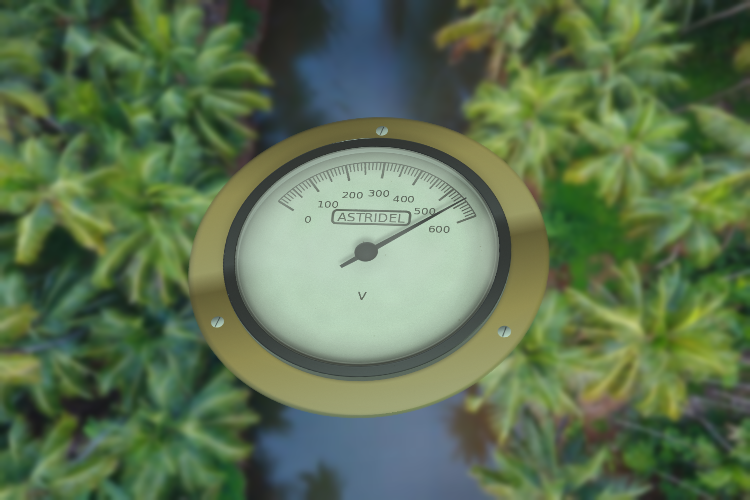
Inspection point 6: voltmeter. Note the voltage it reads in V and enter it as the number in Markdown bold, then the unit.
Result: **550** V
